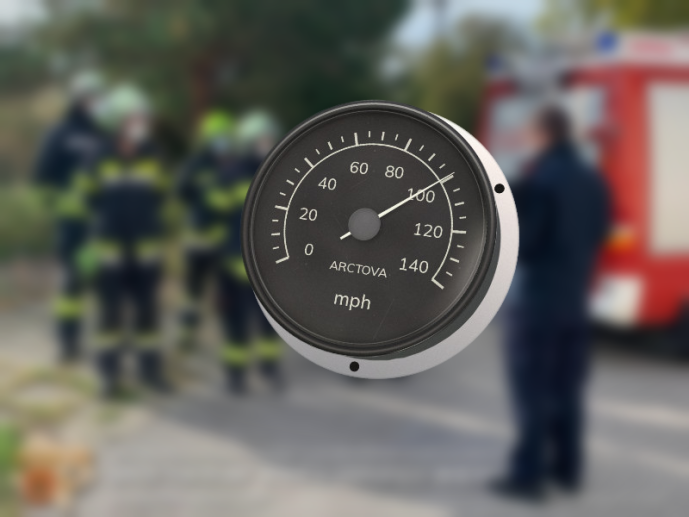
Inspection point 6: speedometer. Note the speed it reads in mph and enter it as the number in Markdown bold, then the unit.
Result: **100** mph
